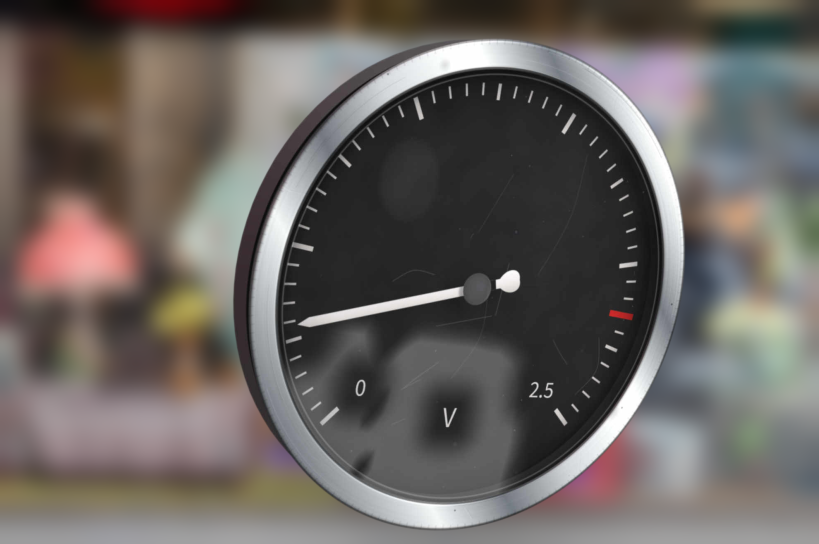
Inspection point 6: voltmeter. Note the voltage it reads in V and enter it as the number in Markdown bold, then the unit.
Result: **0.3** V
